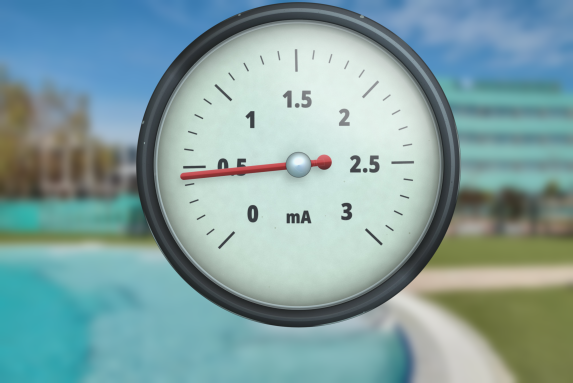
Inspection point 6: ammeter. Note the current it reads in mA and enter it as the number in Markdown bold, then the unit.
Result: **0.45** mA
